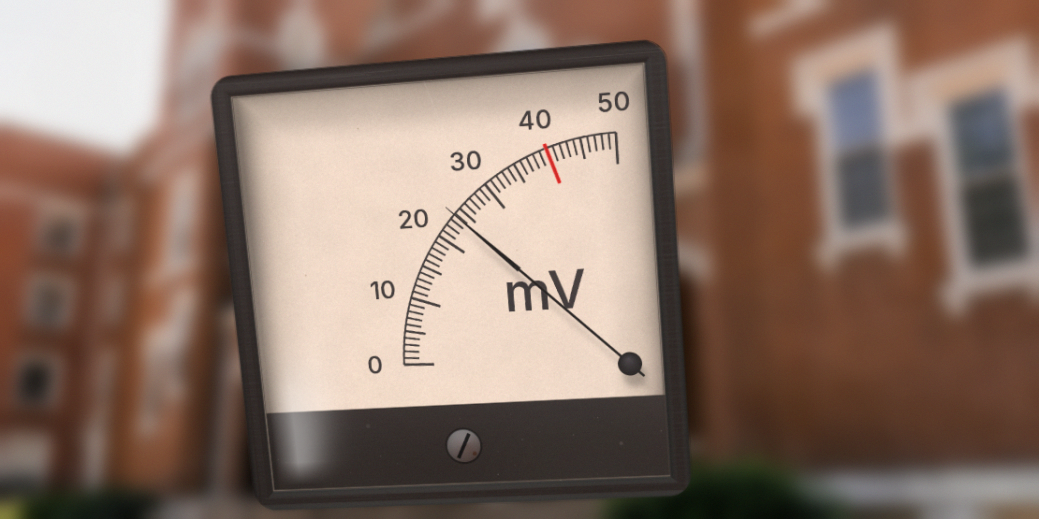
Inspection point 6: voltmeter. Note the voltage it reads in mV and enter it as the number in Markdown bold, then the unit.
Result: **24** mV
